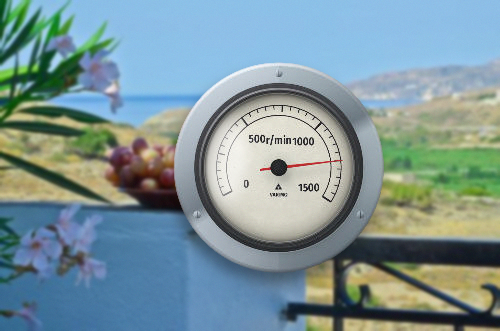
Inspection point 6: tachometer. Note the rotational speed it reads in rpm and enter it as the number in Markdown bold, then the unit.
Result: **1250** rpm
